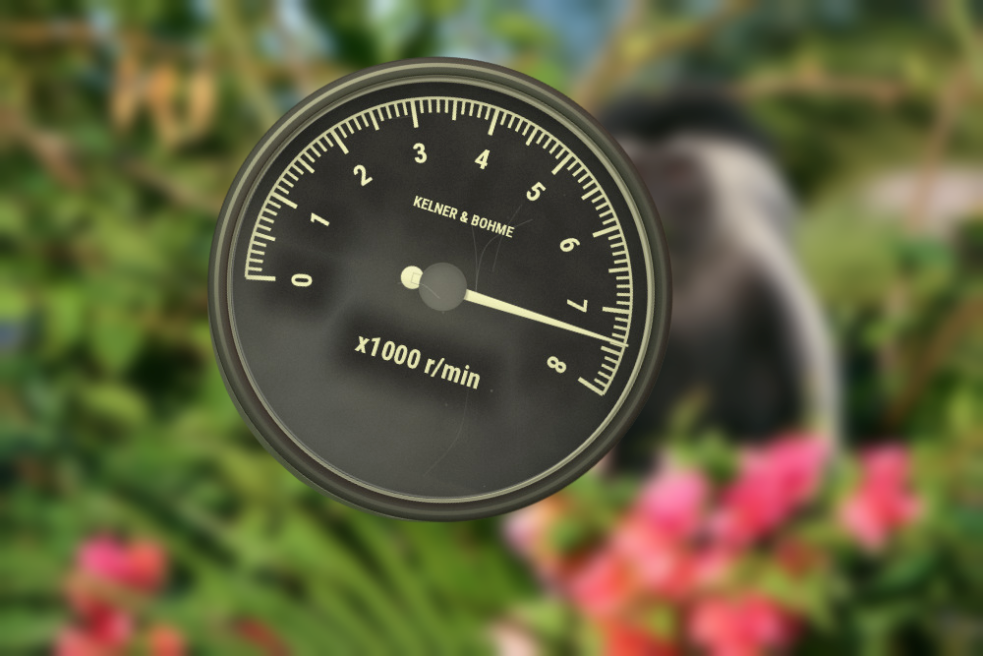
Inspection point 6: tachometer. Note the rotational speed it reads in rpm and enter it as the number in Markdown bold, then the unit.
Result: **7400** rpm
